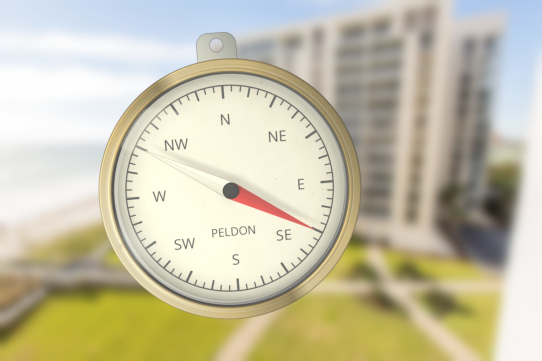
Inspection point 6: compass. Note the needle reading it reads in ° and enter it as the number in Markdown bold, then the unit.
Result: **120** °
